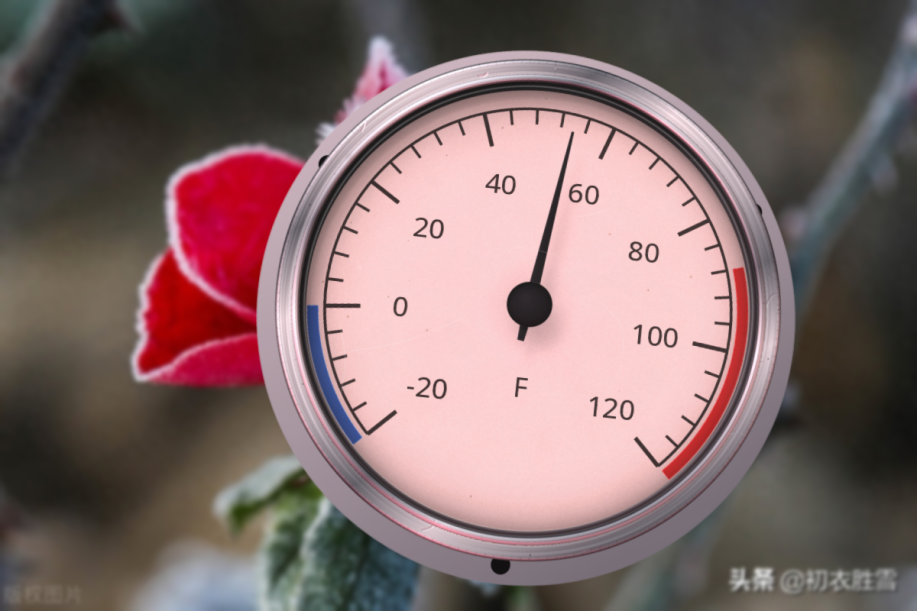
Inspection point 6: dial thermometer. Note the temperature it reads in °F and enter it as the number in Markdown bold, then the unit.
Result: **54** °F
